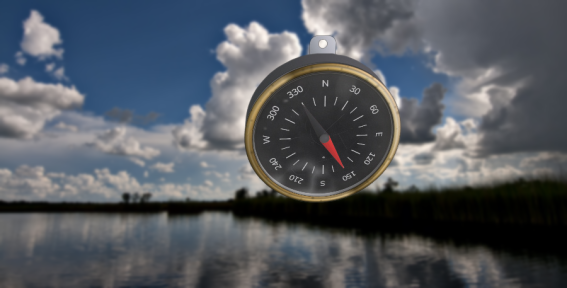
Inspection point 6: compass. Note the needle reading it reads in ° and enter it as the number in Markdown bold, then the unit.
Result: **150** °
